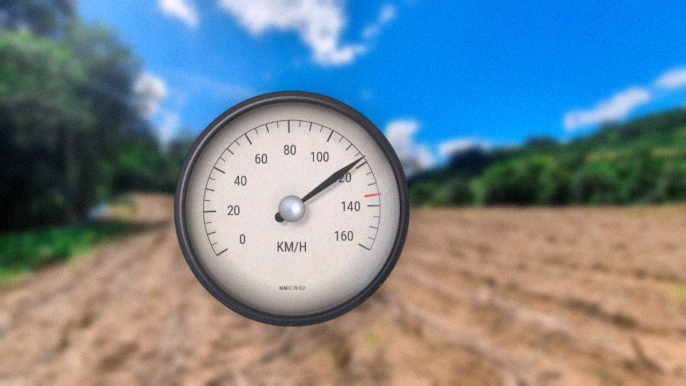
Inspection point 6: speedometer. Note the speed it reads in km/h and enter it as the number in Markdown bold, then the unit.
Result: **117.5** km/h
